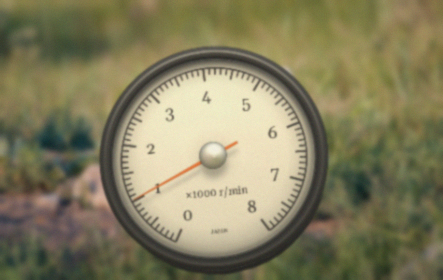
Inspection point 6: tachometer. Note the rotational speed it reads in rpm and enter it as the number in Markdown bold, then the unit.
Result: **1000** rpm
